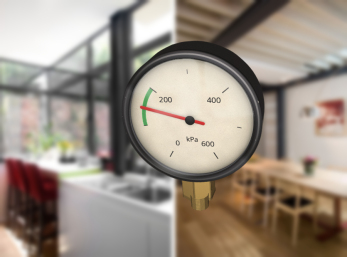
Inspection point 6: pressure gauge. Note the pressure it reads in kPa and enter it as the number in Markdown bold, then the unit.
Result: **150** kPa
